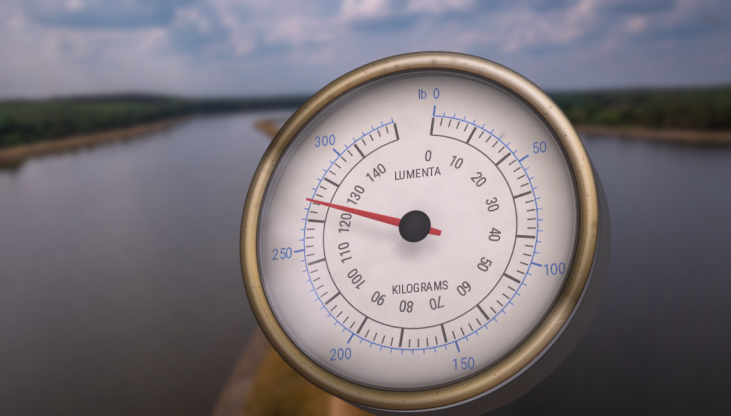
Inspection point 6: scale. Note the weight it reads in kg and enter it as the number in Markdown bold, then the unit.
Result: **124** kg
